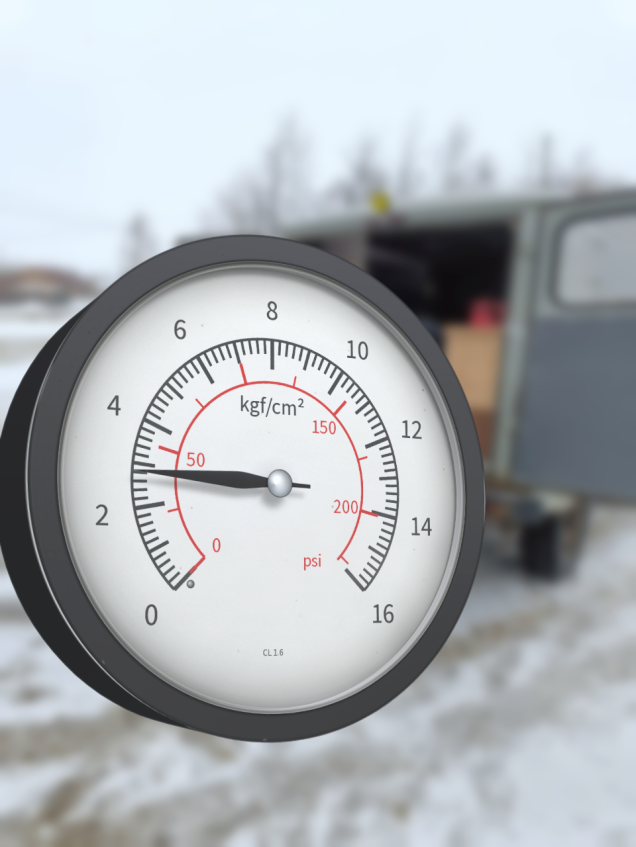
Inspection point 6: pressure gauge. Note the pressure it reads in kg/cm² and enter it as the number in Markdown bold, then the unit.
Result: **2.8** kg/cm²
